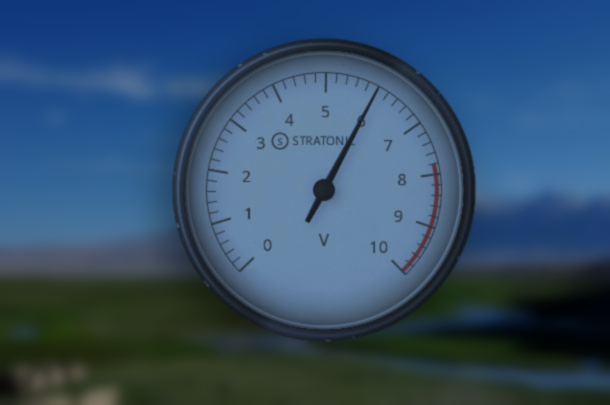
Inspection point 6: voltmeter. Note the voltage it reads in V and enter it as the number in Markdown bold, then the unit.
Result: **6** V
